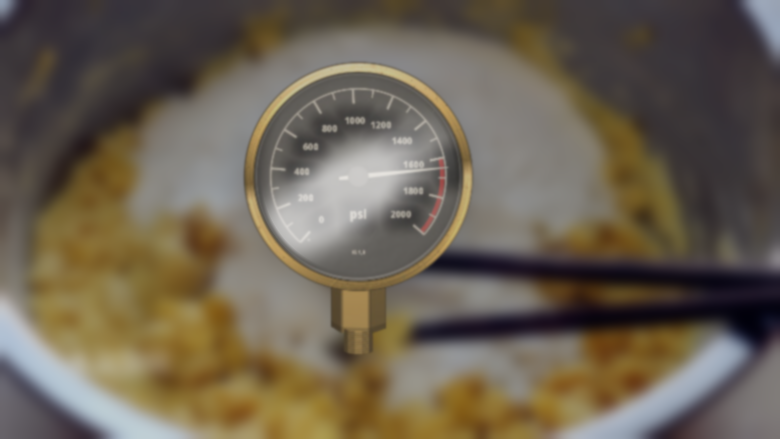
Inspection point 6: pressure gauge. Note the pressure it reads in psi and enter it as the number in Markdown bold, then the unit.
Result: **1650** psi
